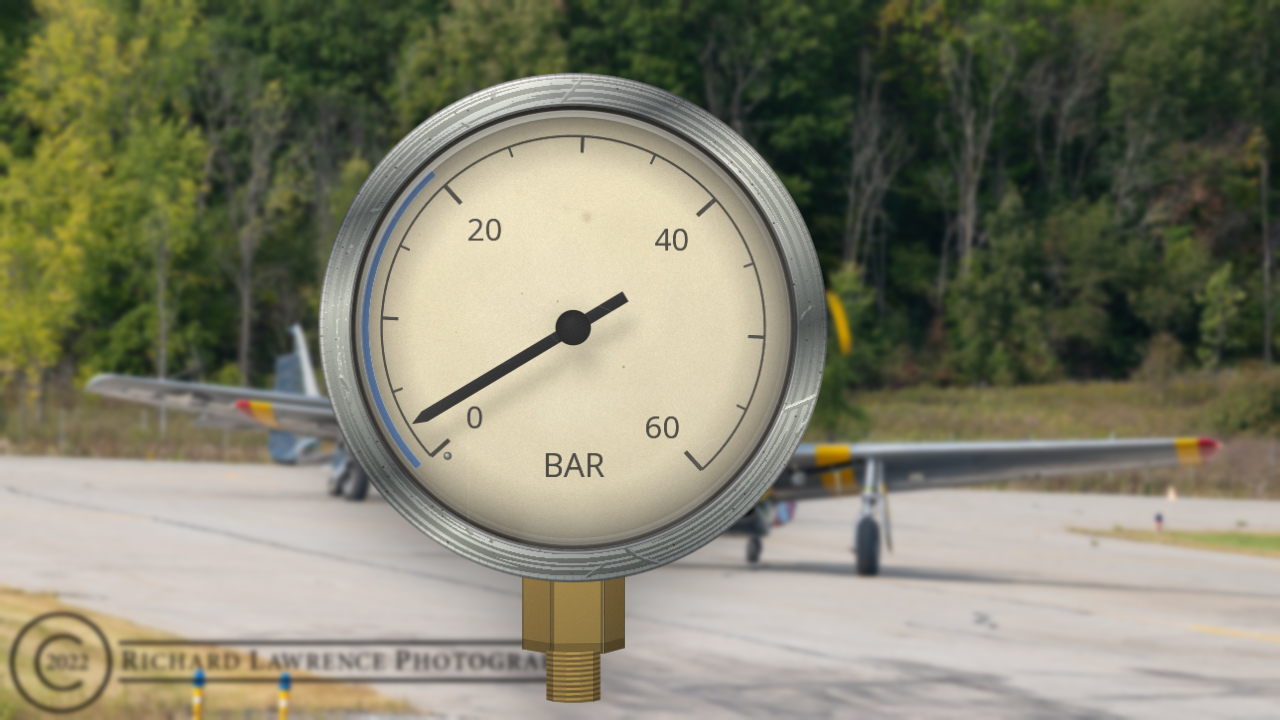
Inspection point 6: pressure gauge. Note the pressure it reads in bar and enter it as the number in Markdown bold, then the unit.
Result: **2.5** bar
